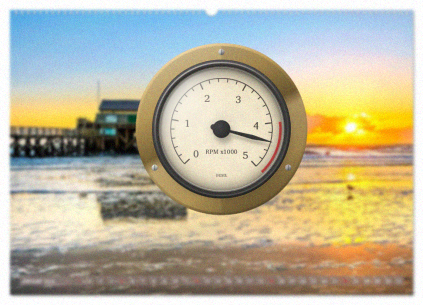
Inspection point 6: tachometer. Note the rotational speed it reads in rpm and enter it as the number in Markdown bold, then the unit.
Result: **4400** rpm
